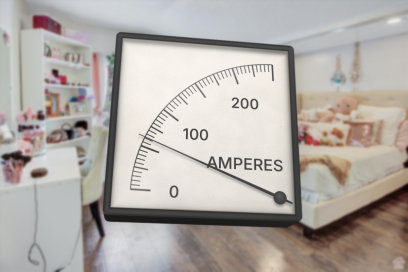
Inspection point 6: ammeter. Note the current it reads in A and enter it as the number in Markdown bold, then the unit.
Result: **60** A
